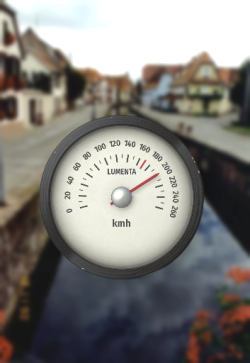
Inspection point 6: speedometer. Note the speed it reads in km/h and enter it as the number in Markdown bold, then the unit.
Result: **200** km/h
